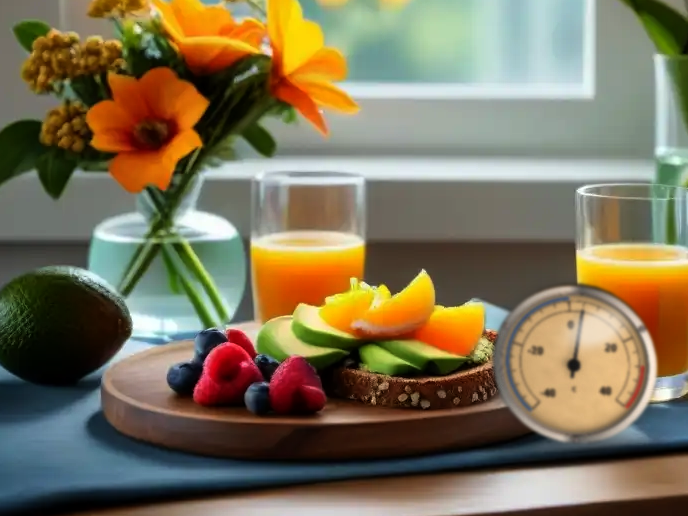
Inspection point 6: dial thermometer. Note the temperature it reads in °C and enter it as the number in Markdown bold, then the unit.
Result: **4** °C
